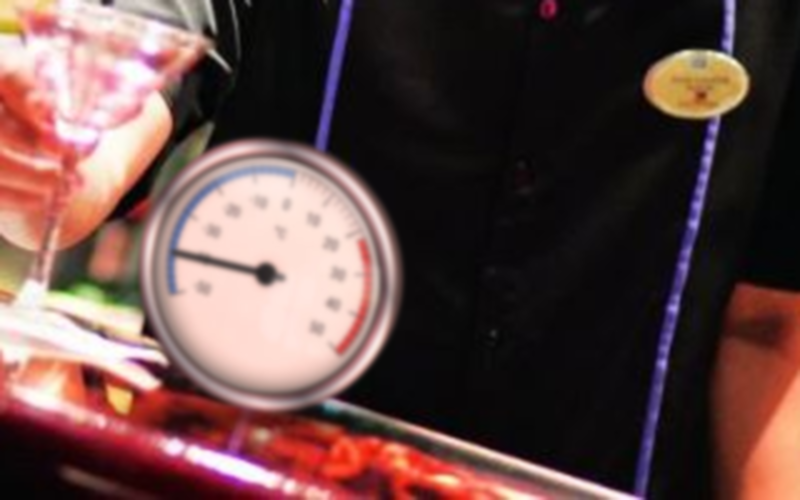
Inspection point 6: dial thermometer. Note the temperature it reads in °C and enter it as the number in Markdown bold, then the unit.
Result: **-40** °C
